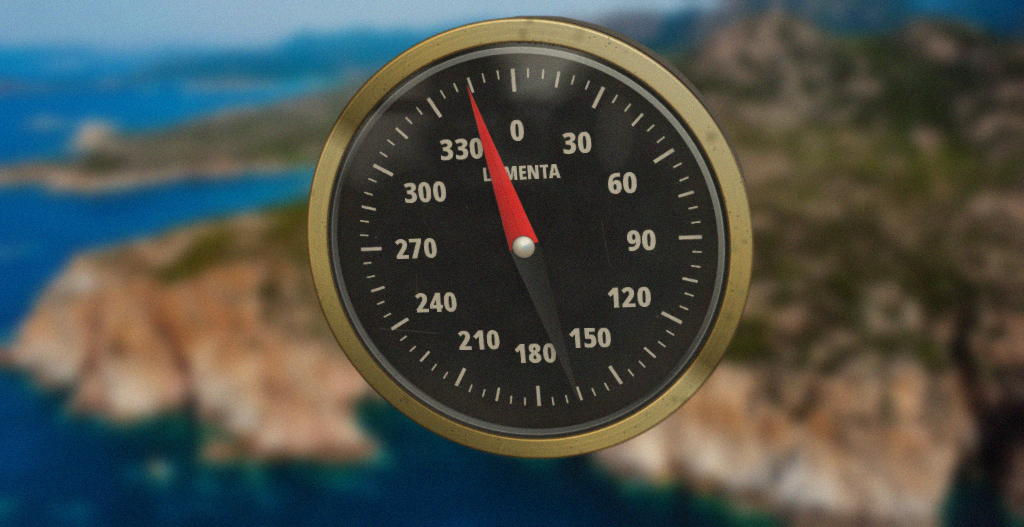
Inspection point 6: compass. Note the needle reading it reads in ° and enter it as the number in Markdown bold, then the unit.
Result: **345** °
